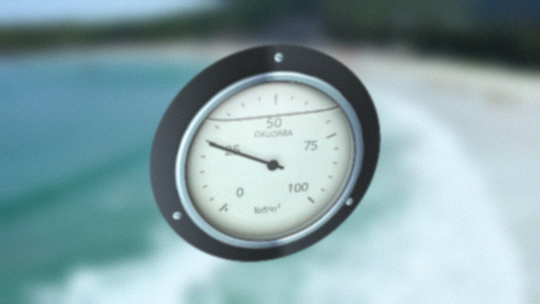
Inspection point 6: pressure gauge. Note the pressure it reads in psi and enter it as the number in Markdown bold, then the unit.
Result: **25** psi
